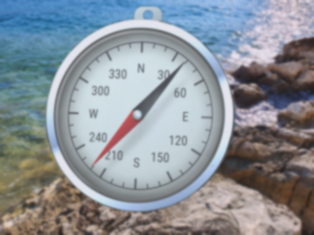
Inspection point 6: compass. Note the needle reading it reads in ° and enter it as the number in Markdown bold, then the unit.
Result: **220** °
